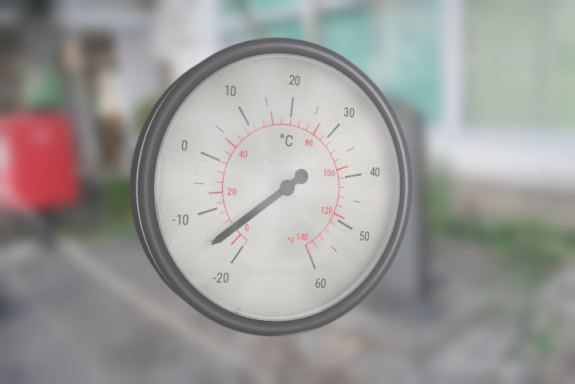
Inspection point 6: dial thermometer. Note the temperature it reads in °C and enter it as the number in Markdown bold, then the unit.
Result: **-15** °C
